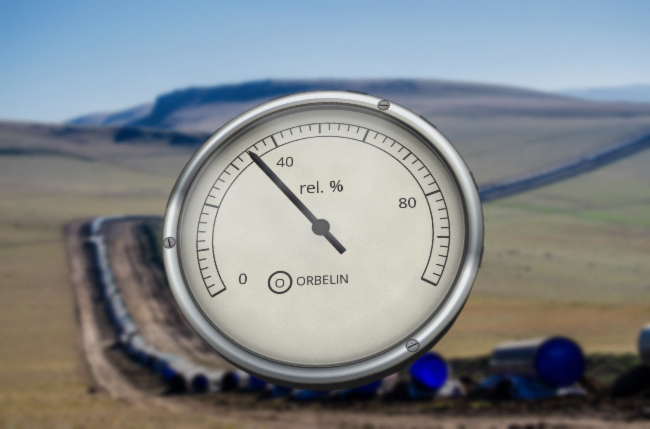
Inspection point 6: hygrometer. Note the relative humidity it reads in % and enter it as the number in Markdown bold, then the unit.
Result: **34** %
